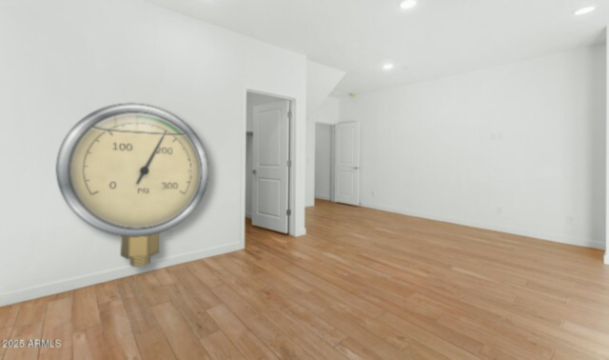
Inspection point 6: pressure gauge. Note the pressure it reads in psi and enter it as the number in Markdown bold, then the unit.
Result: **180** psi
